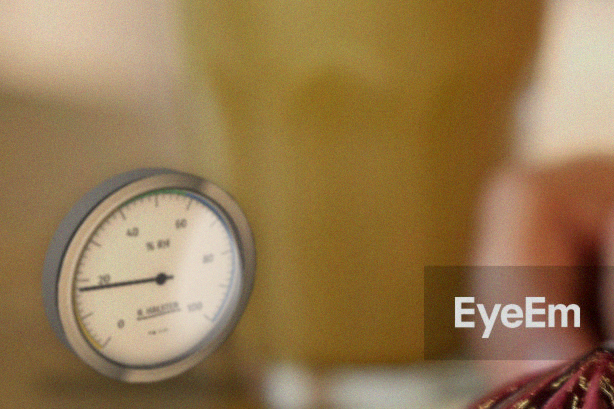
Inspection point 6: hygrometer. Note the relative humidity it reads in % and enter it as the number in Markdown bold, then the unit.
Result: **18** %
